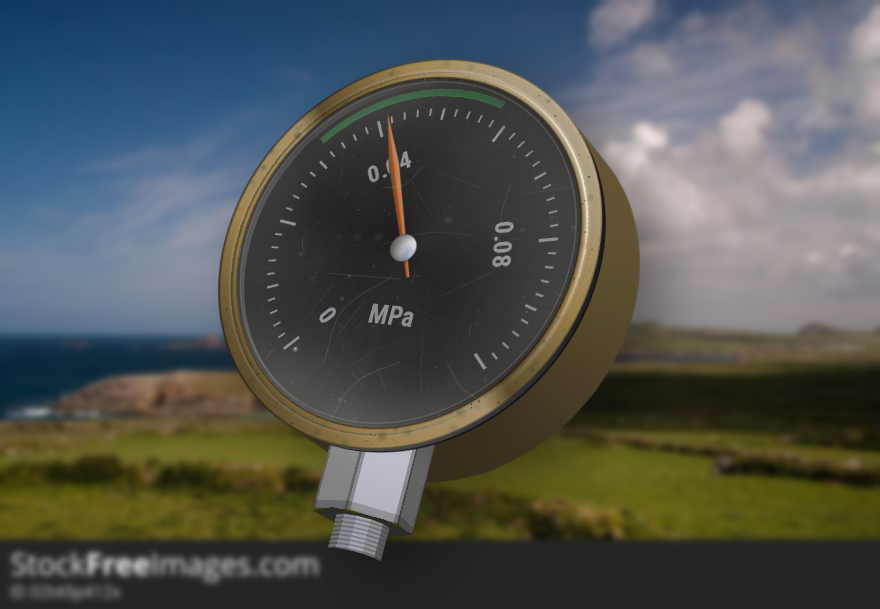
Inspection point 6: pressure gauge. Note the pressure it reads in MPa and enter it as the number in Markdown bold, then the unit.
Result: **0.042** MPa
